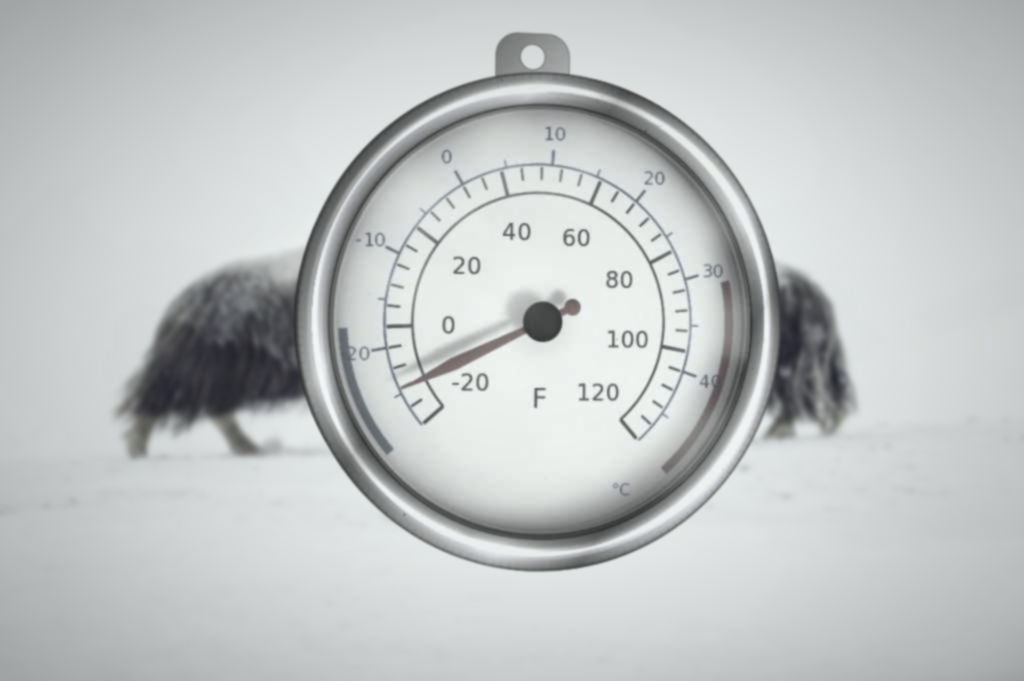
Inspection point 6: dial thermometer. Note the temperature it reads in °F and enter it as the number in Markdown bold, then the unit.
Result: **-12** °F
